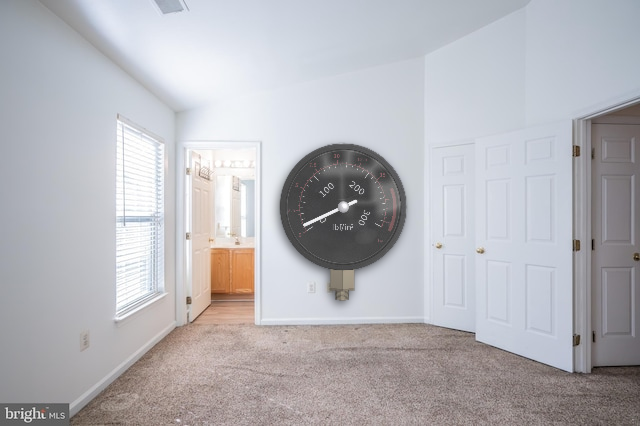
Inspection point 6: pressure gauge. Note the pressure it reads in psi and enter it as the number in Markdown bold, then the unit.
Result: **10** psi
